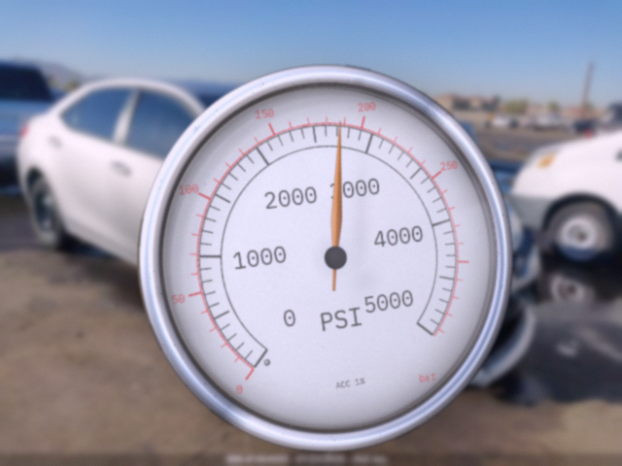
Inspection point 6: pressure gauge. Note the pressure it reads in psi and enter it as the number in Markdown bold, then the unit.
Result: **2700** psi
